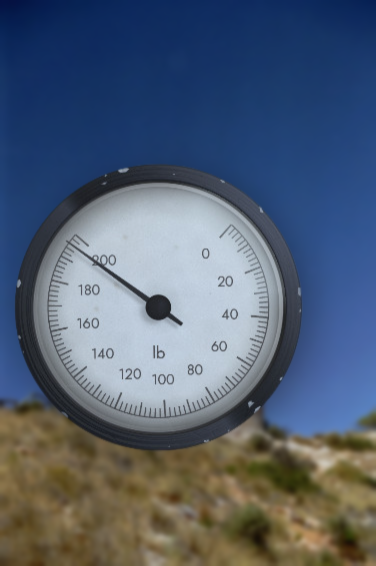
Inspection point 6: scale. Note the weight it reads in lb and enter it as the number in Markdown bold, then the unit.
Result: **196** lb
